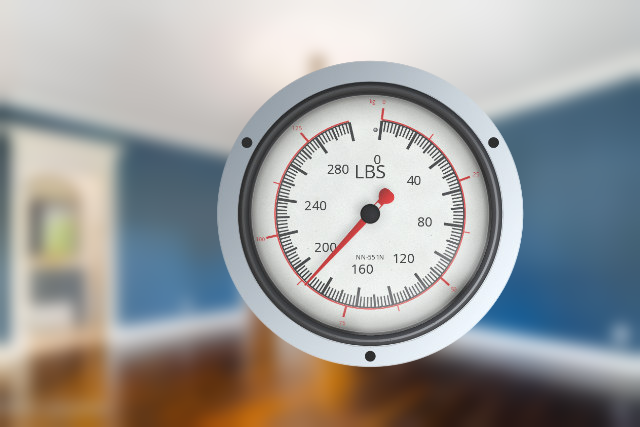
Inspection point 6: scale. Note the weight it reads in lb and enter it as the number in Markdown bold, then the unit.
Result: **190** lb
